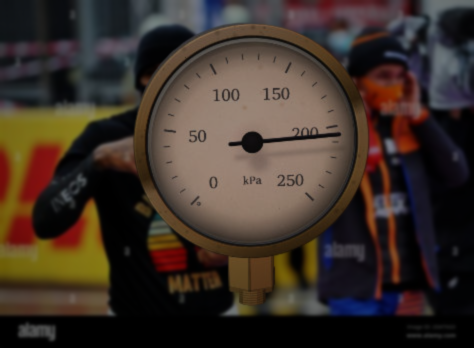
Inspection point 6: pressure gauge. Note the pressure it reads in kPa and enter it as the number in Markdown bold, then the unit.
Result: **205** kPa
